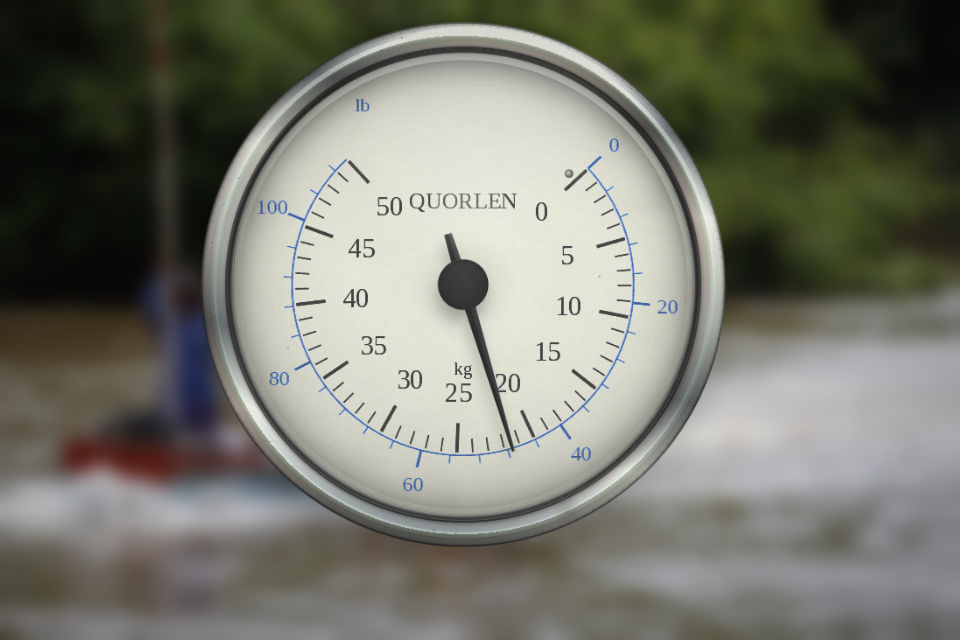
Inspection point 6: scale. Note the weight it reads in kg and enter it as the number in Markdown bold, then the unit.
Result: **21.5** kg
